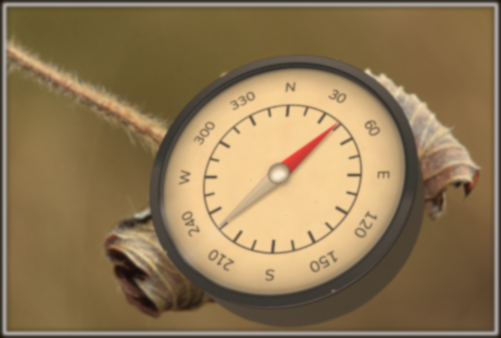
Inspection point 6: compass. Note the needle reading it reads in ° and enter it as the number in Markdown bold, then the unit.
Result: **45** °
